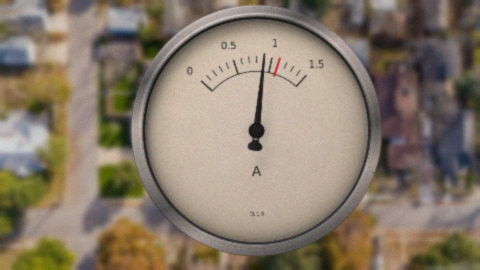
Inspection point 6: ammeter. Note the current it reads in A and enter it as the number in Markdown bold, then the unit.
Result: **0.9** A
